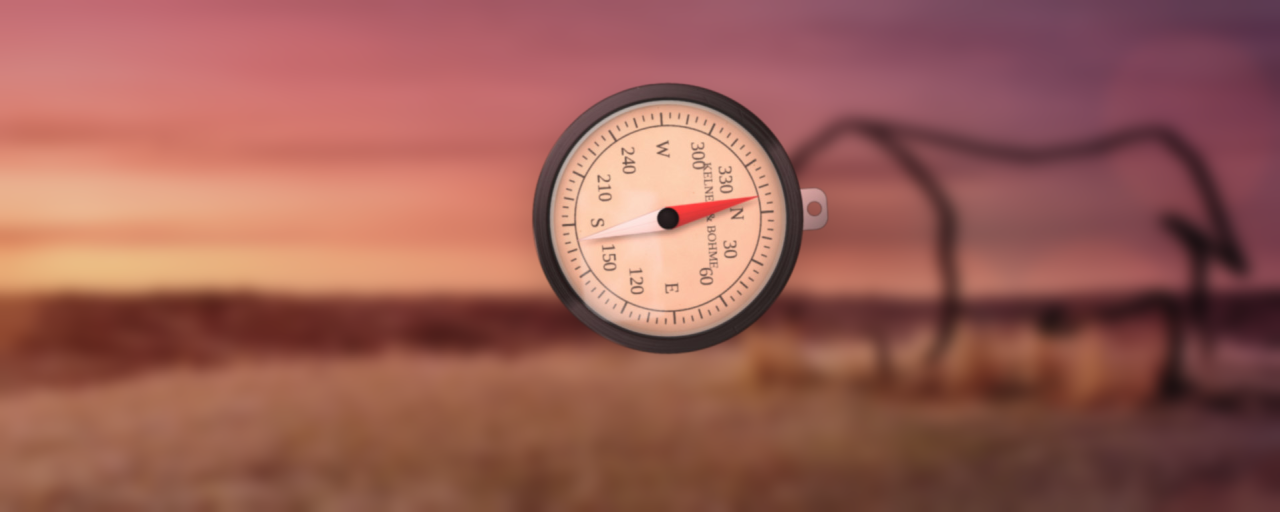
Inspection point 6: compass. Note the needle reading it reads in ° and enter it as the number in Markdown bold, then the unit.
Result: **350** °
